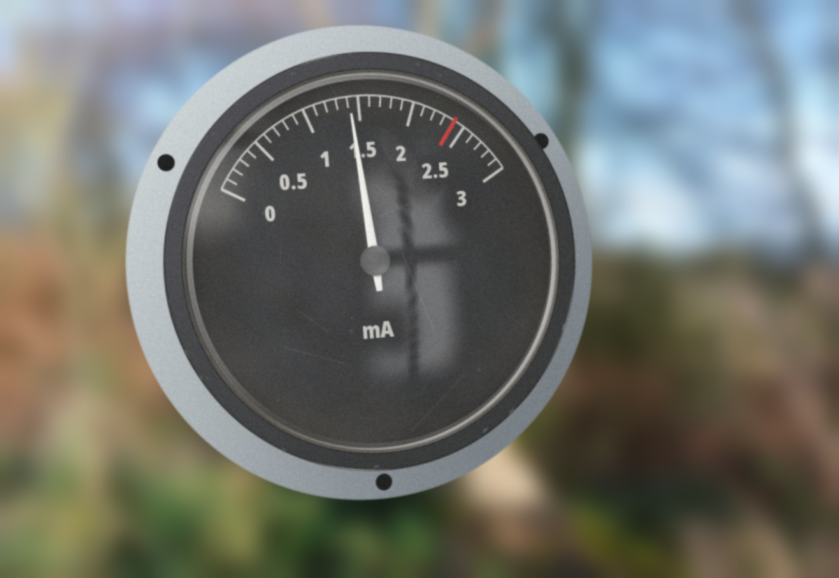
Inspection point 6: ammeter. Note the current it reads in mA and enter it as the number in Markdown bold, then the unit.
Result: **1.4** mA
